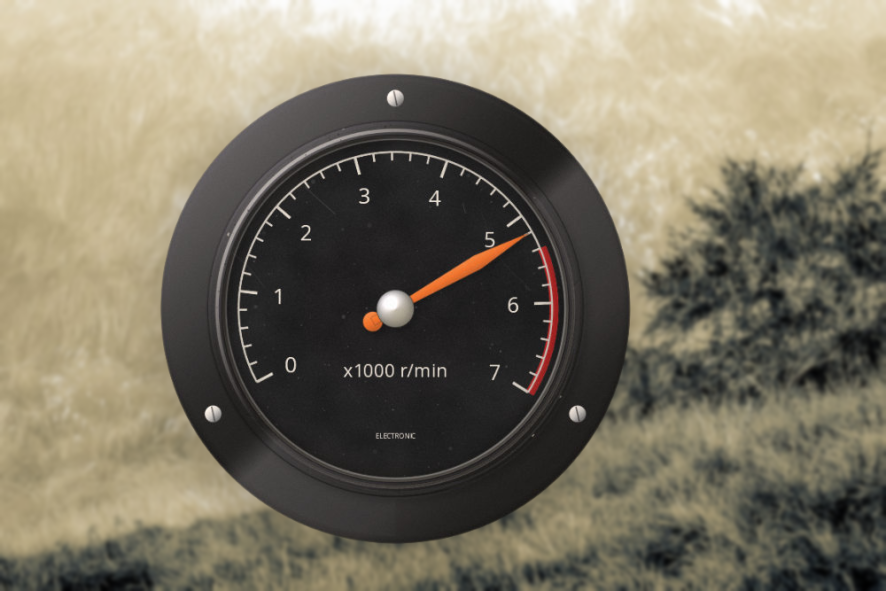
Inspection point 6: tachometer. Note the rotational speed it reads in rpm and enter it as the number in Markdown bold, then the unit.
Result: **5200** rpm
